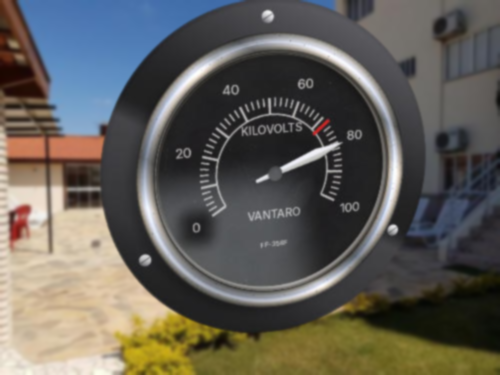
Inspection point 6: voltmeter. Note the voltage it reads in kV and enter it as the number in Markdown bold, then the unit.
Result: **80** kV
